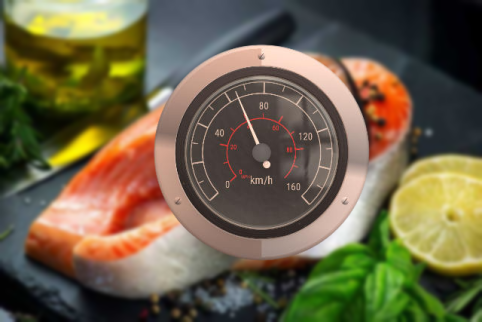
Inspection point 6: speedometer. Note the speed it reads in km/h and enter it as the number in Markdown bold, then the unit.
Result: **65** km/h
